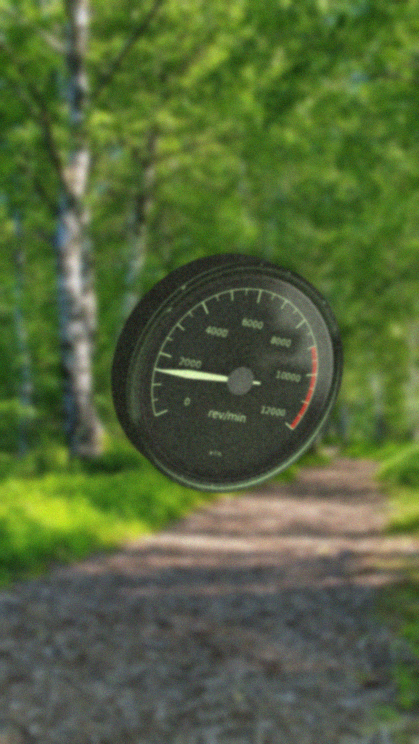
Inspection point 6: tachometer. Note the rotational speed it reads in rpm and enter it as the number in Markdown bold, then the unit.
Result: **1500** rpm
